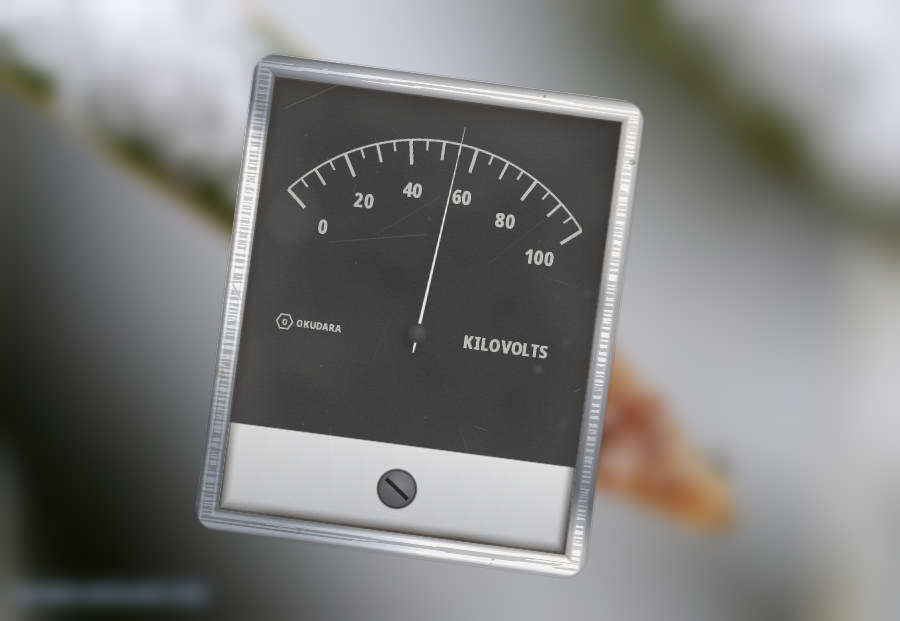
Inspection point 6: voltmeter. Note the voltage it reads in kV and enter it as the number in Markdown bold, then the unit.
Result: **55** kV
